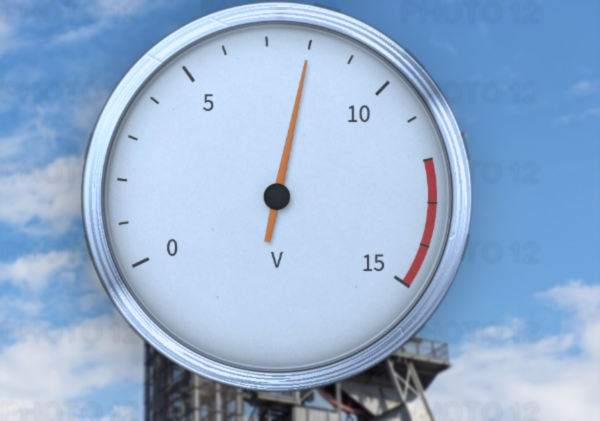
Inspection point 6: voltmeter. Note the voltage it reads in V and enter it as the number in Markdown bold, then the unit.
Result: **8** V
